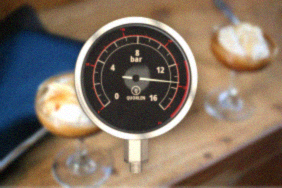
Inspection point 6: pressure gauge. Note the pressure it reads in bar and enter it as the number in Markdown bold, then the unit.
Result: **13.5** bar
